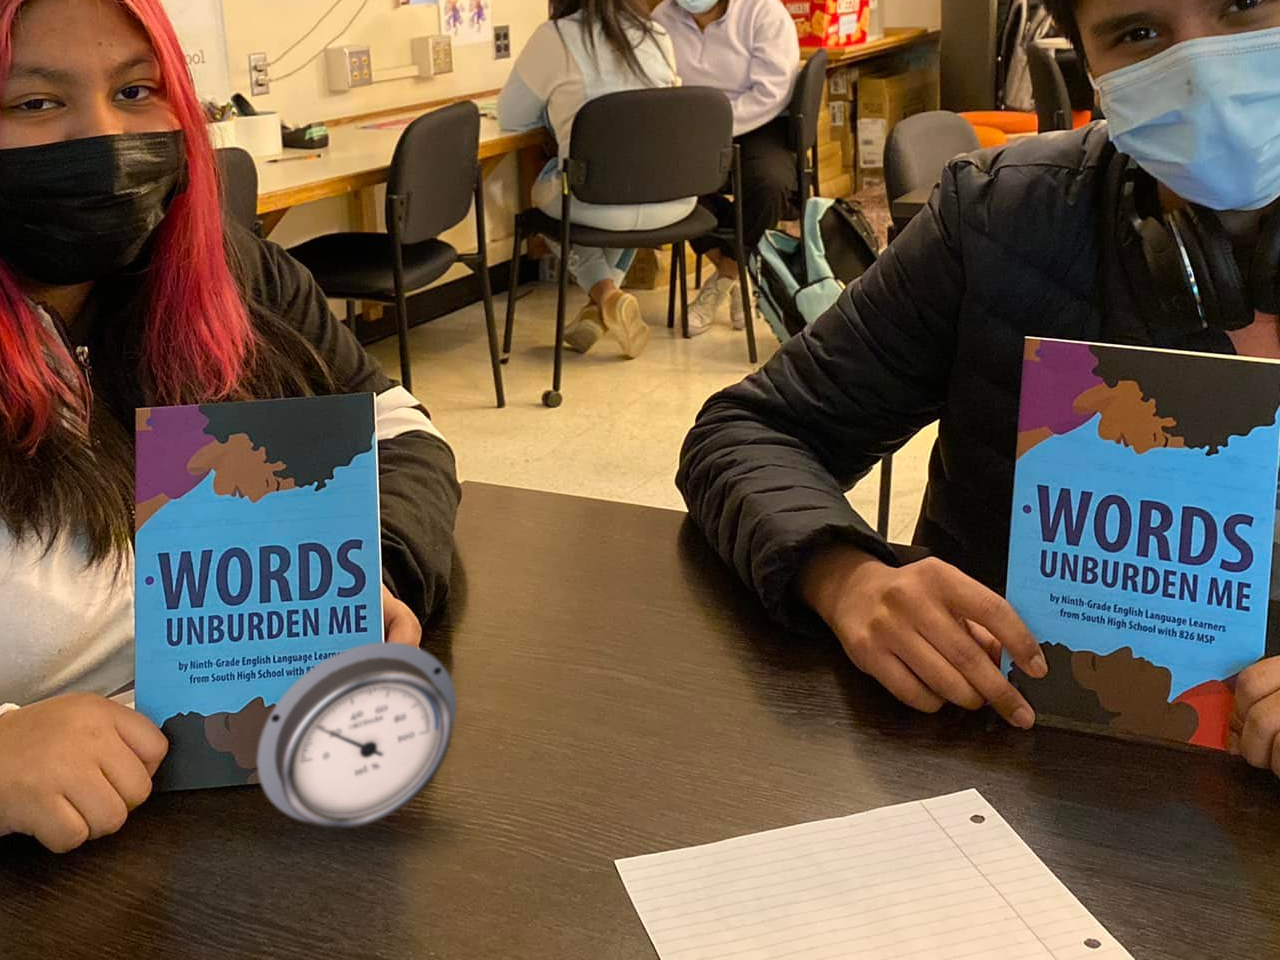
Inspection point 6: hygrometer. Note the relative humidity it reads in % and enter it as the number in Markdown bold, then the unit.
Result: **20** %
